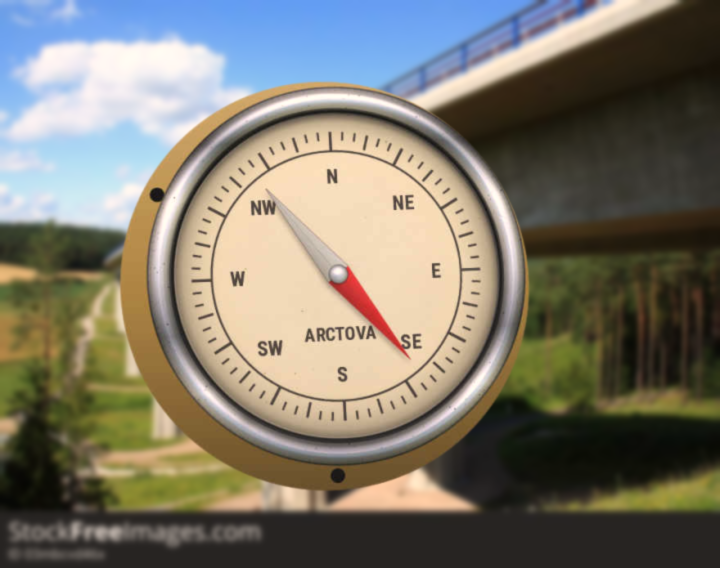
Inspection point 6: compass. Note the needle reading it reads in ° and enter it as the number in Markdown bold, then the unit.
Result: **142.5** °
